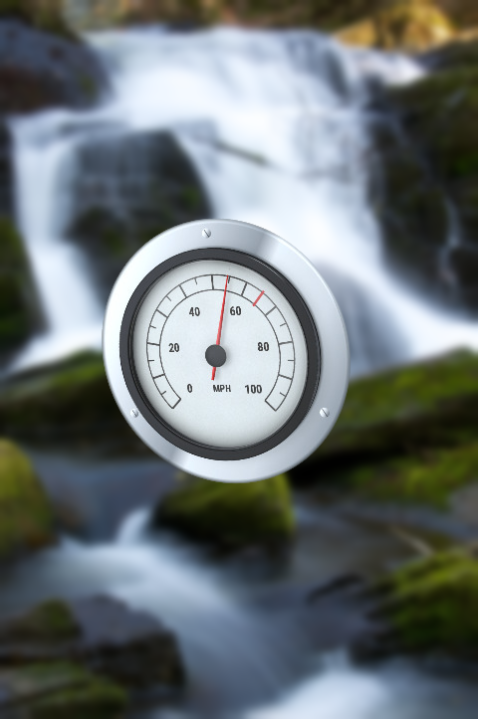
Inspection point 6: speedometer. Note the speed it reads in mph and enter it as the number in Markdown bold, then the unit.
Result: **55** mph
